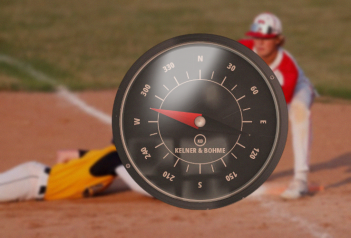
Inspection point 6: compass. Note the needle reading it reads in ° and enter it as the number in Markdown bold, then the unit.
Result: **285** °
